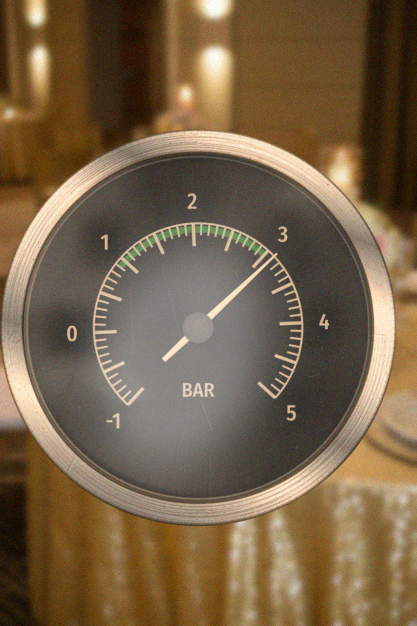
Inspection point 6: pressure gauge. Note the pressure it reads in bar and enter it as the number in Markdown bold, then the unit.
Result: **3.1** bar
